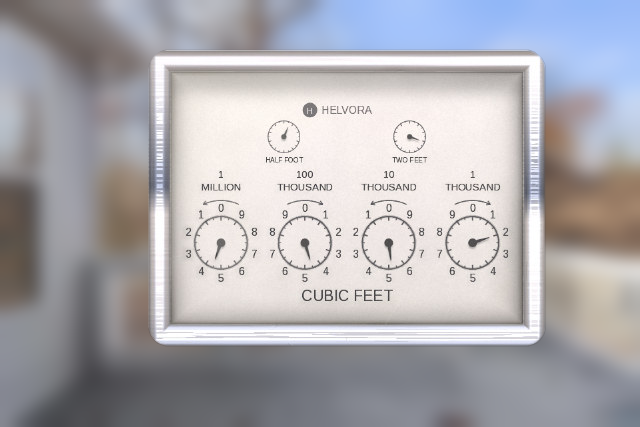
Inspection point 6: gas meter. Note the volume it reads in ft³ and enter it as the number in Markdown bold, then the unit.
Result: **445200** ft³
